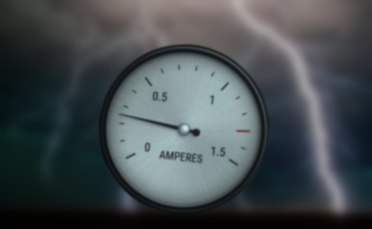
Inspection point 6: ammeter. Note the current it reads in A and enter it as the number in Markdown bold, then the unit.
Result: **0.25** A
